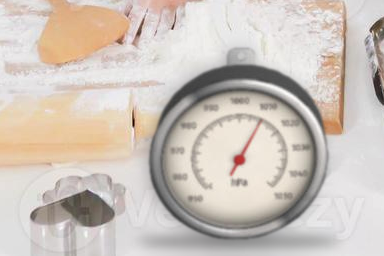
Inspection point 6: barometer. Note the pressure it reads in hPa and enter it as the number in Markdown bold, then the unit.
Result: **1010** hPa
